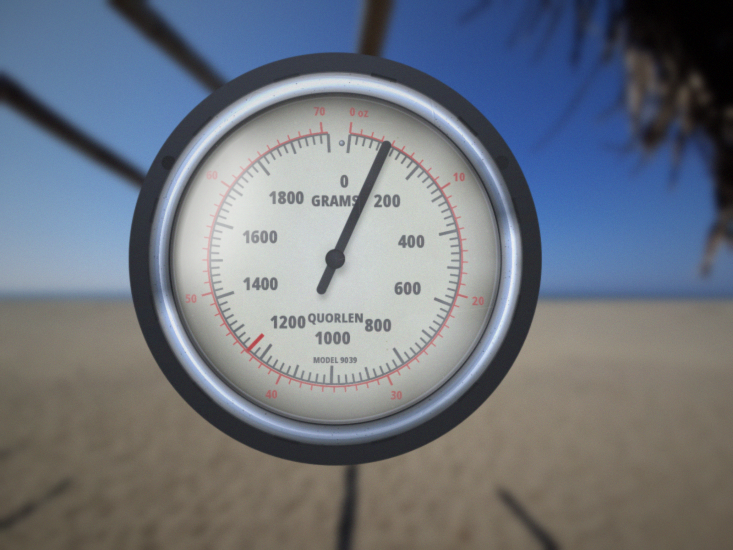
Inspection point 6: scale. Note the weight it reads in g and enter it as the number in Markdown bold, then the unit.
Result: **100** g
